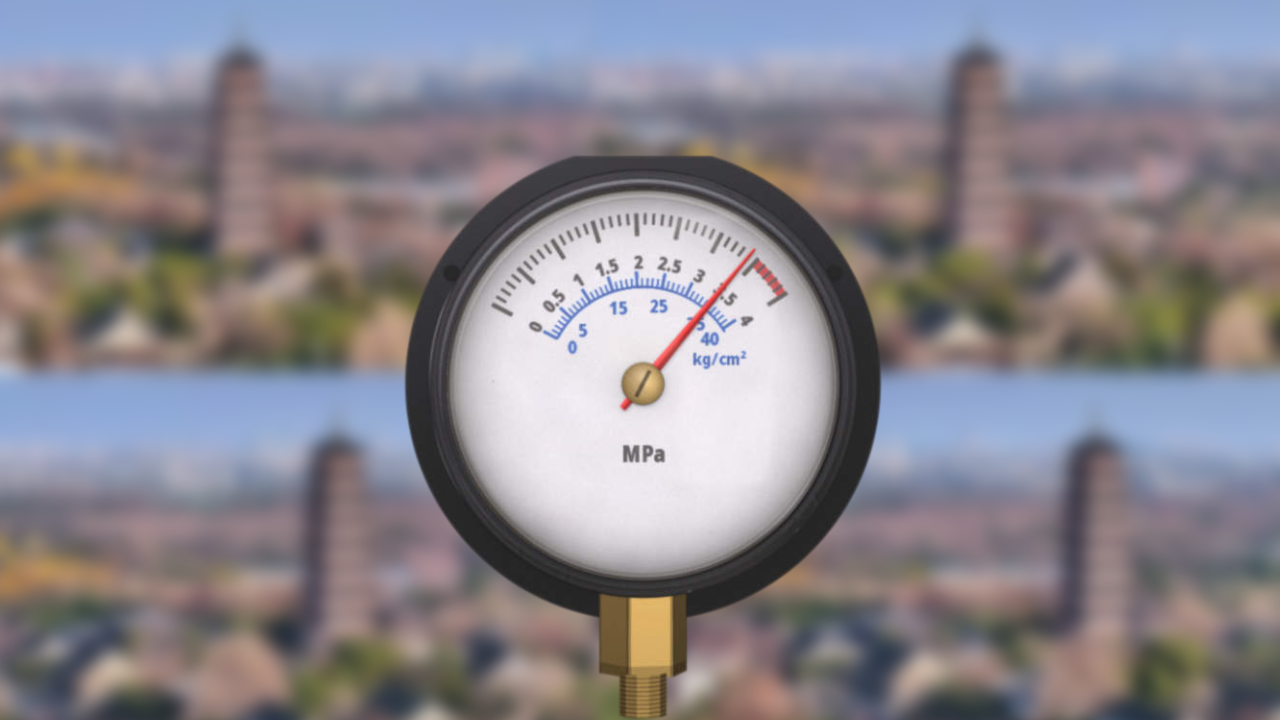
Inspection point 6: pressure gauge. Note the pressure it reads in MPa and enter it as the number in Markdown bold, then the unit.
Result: **3.4** MPa
